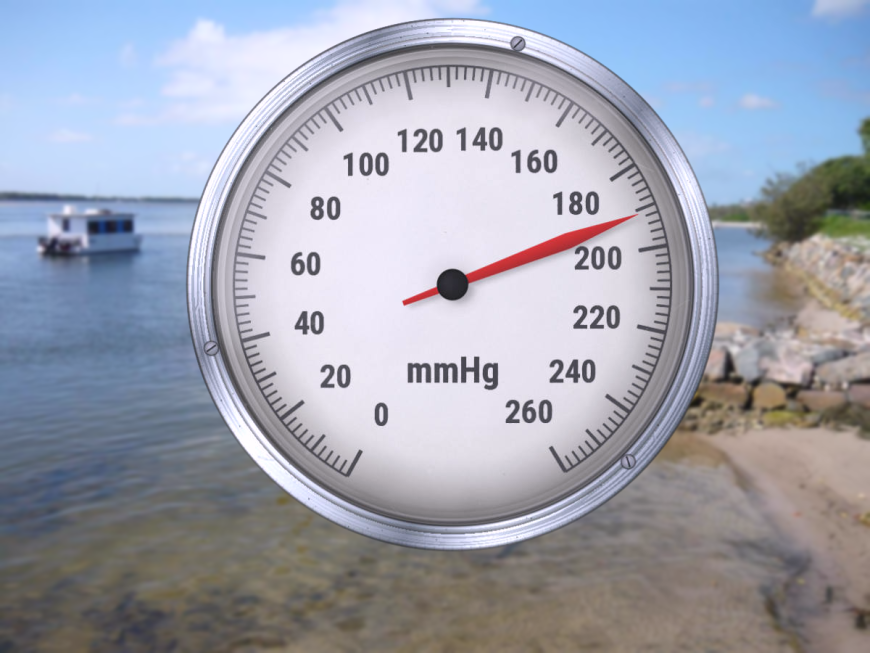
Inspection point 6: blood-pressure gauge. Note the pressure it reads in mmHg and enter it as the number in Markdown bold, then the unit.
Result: **191** mmHg
